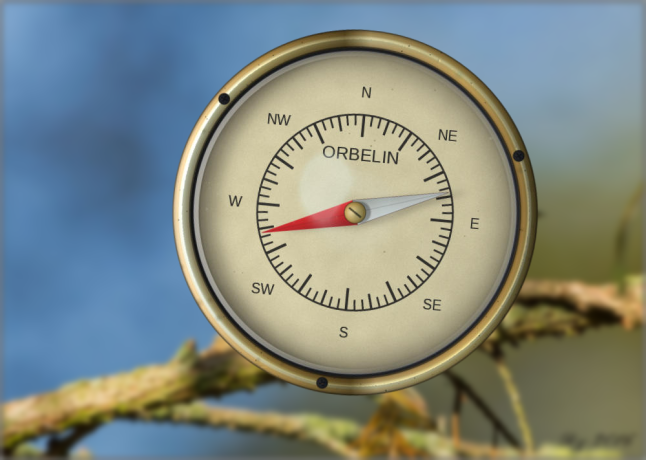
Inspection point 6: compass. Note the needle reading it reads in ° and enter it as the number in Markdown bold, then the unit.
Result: **252.5** °
